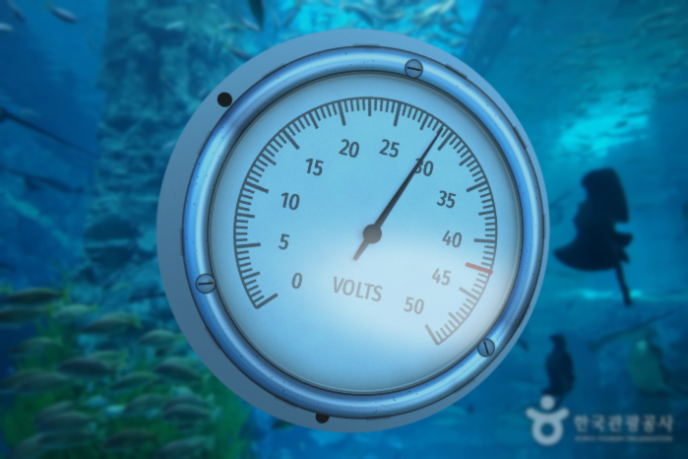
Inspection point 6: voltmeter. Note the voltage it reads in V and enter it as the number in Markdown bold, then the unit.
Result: **29** V
